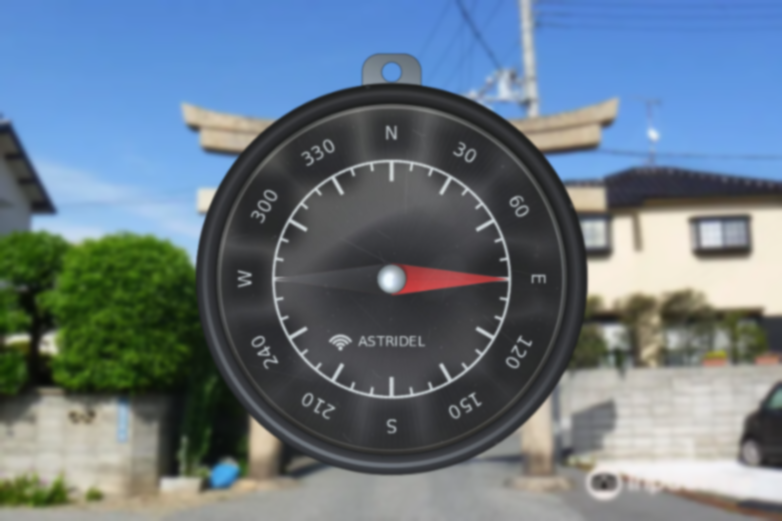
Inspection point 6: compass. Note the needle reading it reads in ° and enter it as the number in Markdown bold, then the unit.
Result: **90** °
